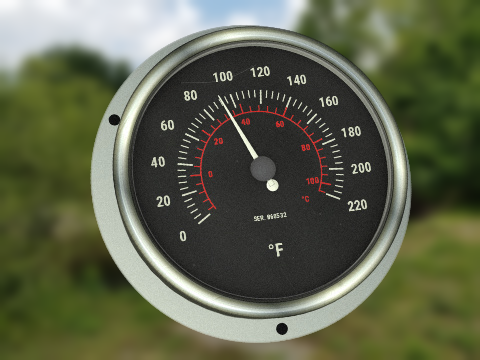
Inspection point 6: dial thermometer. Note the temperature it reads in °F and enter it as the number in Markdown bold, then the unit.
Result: **92** °F
